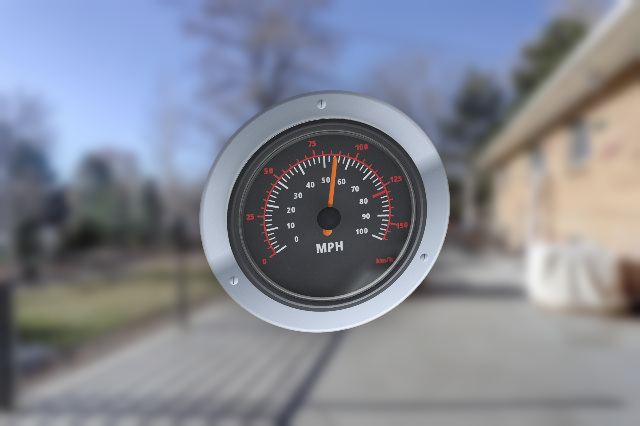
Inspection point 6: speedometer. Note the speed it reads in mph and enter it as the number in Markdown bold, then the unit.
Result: **54** mph
